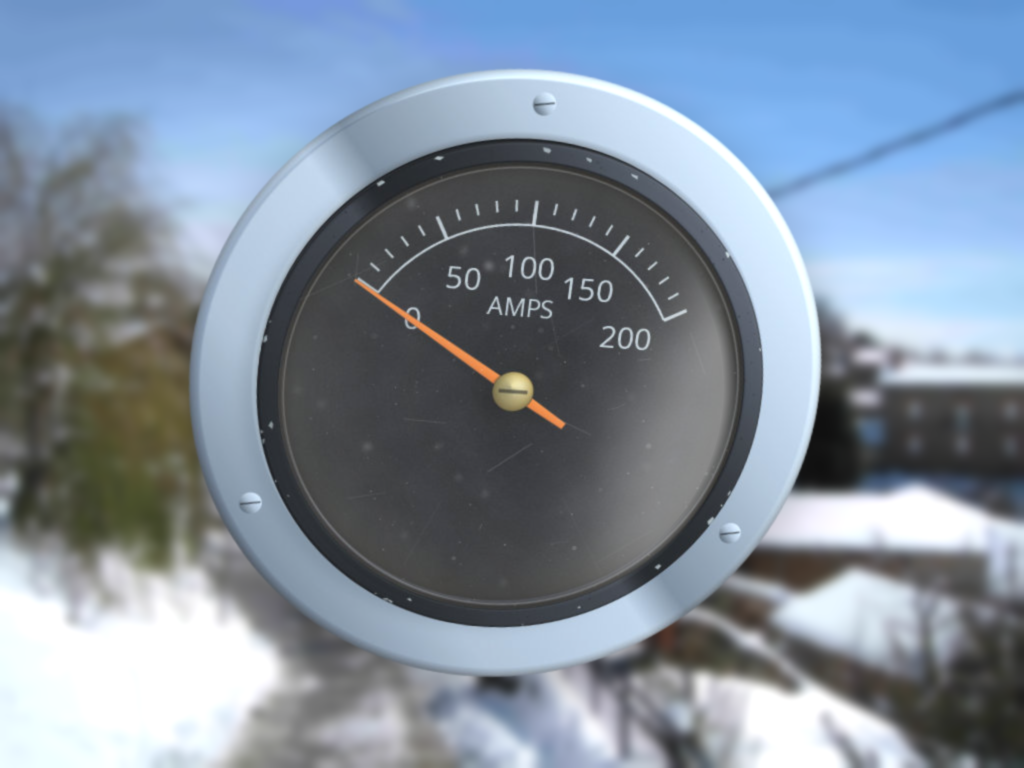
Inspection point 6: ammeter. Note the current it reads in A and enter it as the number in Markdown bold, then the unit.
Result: **0** A
